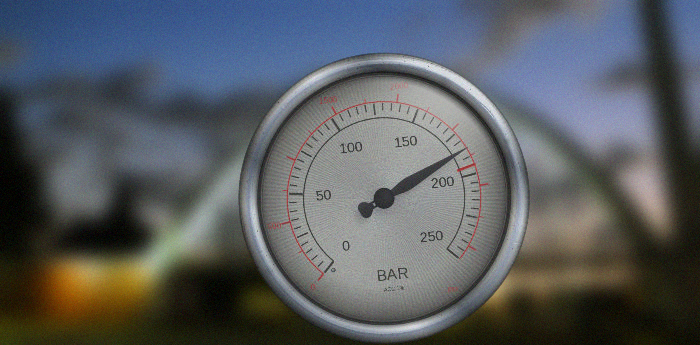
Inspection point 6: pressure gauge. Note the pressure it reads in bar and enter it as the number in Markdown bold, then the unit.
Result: **185** bar
